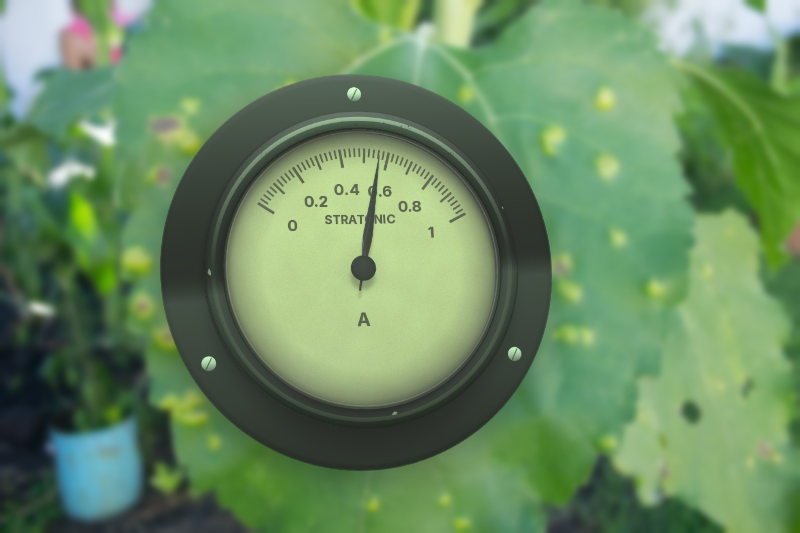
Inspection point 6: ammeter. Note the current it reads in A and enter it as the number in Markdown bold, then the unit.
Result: **0.56** A
